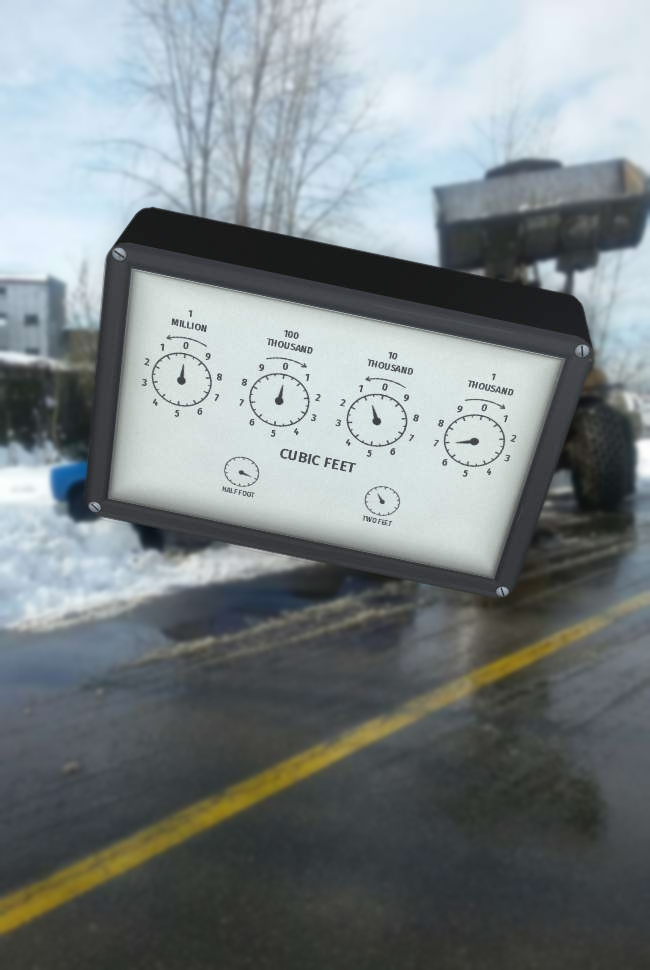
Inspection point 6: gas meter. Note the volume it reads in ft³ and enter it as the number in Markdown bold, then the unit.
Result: **700** ft³
